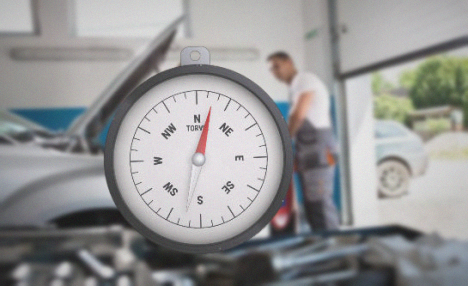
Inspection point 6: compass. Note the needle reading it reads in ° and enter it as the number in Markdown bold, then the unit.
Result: **15** °
